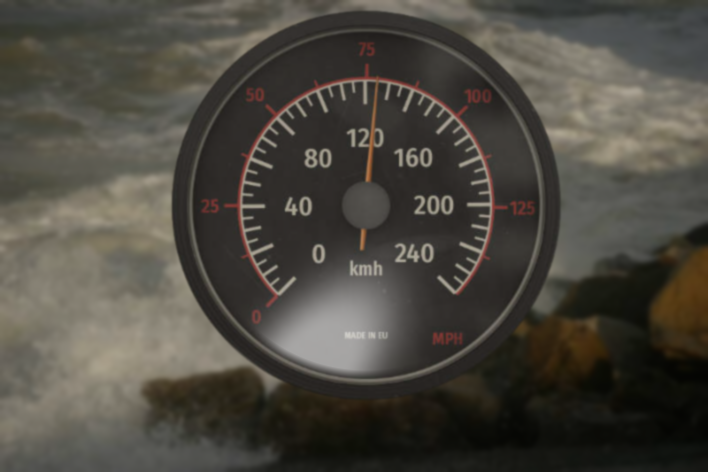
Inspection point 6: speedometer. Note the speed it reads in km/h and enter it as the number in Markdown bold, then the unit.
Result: **125** km/h
